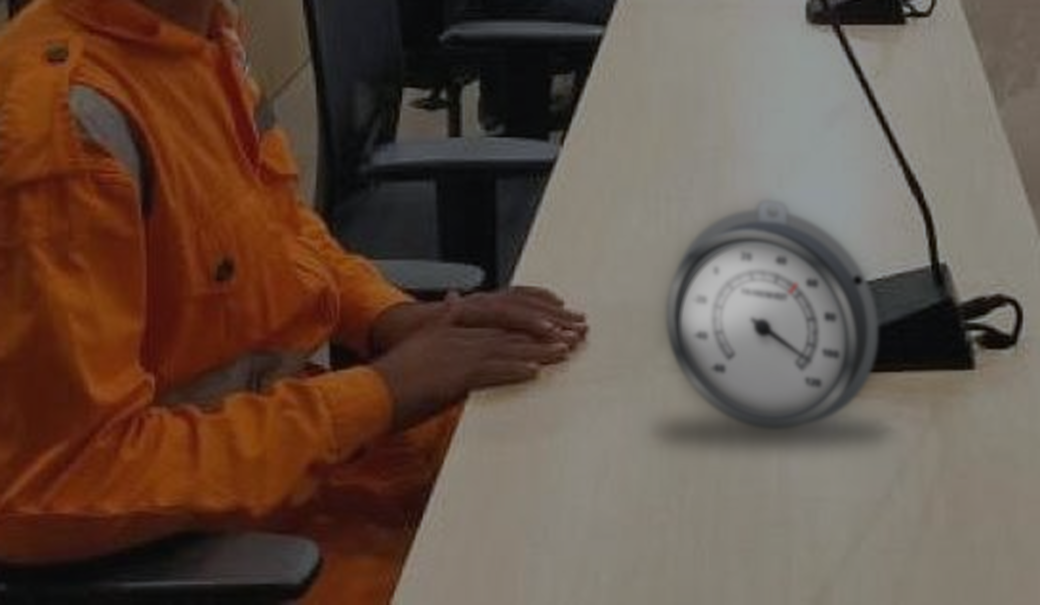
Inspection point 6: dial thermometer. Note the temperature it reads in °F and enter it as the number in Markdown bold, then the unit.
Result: **110** °F
